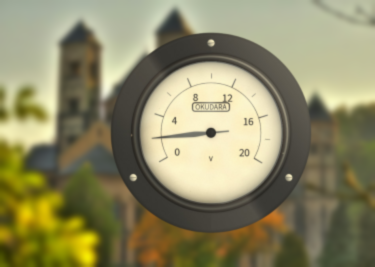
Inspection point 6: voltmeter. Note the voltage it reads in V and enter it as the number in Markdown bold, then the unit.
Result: **2** V
